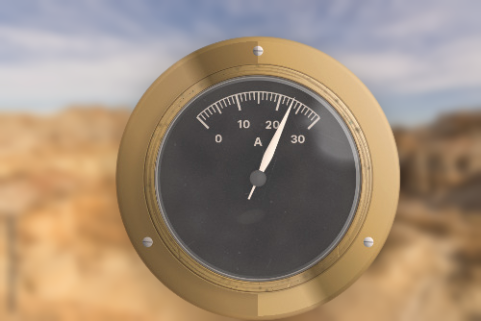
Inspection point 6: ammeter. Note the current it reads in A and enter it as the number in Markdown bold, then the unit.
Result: **23** A
